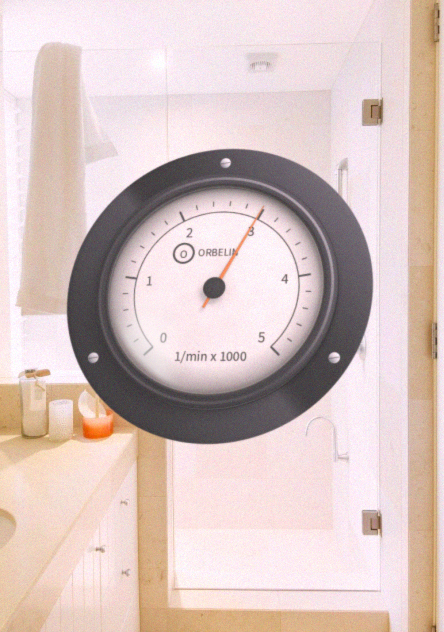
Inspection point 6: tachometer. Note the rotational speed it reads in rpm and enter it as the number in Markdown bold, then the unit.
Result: **3000** rpm
